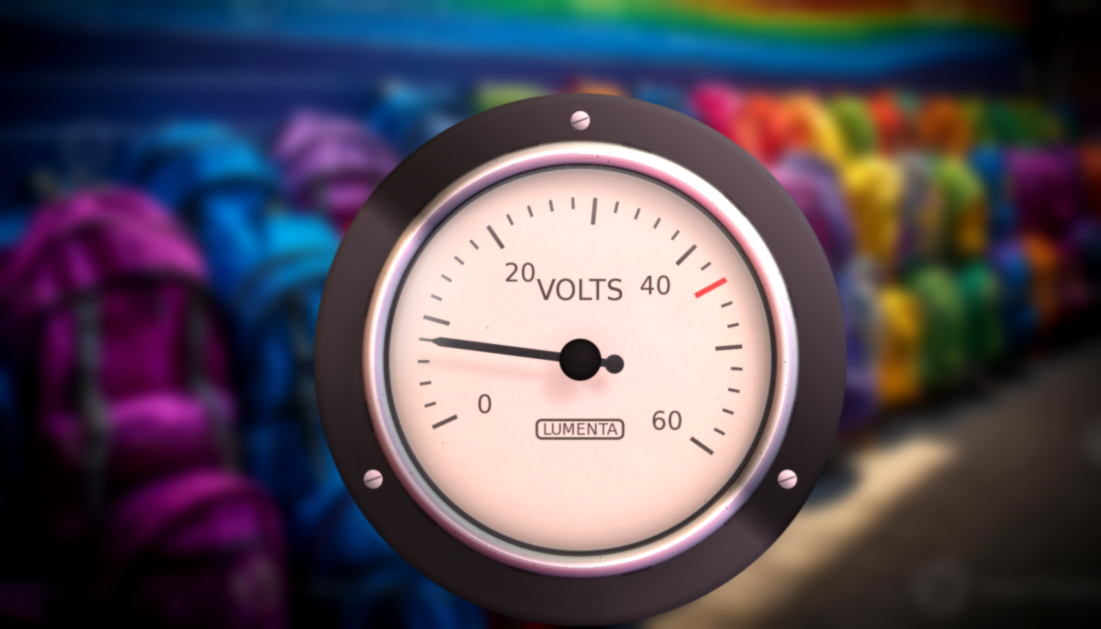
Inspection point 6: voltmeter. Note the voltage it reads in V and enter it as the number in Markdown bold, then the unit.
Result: **8** V
